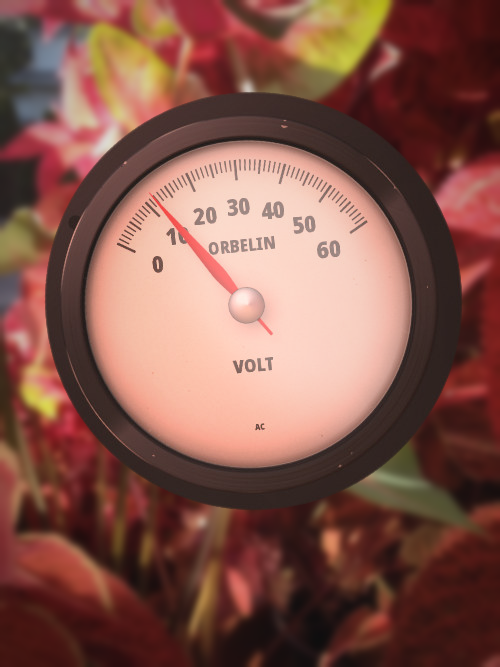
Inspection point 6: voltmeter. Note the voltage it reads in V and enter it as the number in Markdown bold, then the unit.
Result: **12** V
